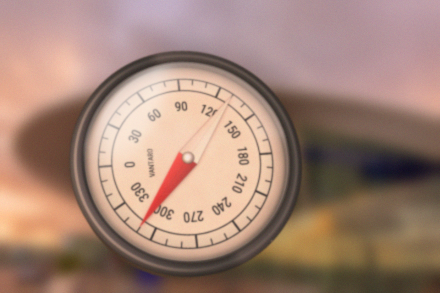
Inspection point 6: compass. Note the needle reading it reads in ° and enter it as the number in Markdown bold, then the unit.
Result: **310** °
